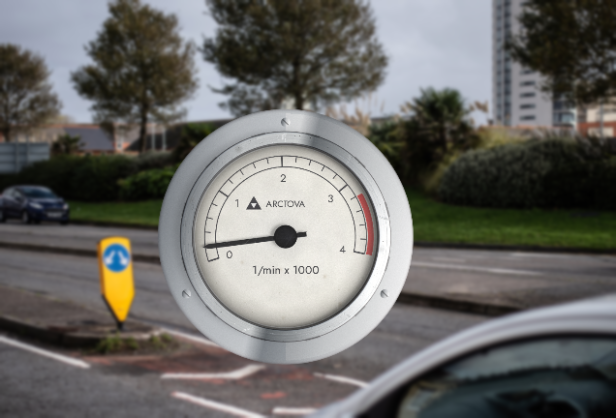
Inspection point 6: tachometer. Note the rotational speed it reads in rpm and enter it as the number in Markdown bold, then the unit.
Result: **200** rpm
